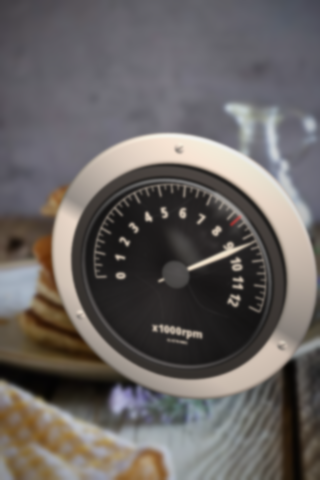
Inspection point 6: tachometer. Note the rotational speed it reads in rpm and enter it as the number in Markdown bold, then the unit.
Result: **9250** rpm
